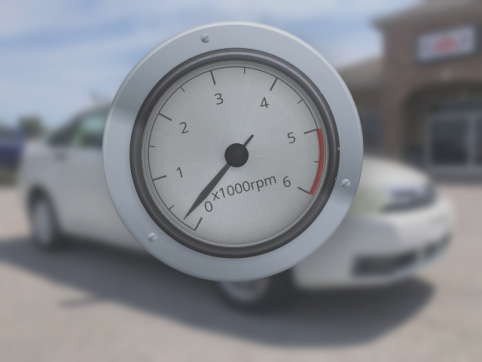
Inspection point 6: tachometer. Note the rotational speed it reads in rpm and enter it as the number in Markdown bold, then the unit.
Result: **250** rpm
